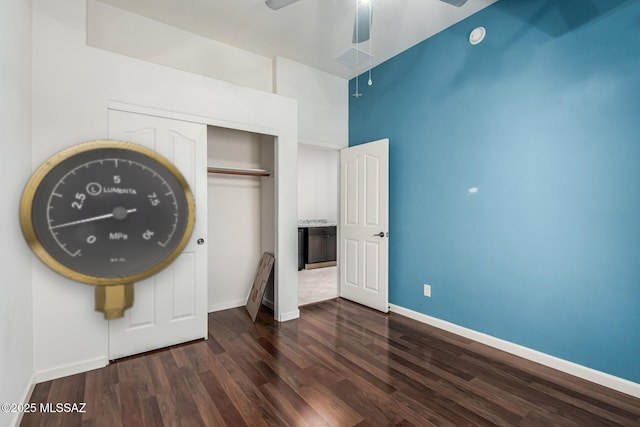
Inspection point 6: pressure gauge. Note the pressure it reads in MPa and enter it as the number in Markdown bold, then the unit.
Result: **1.25** MPa
